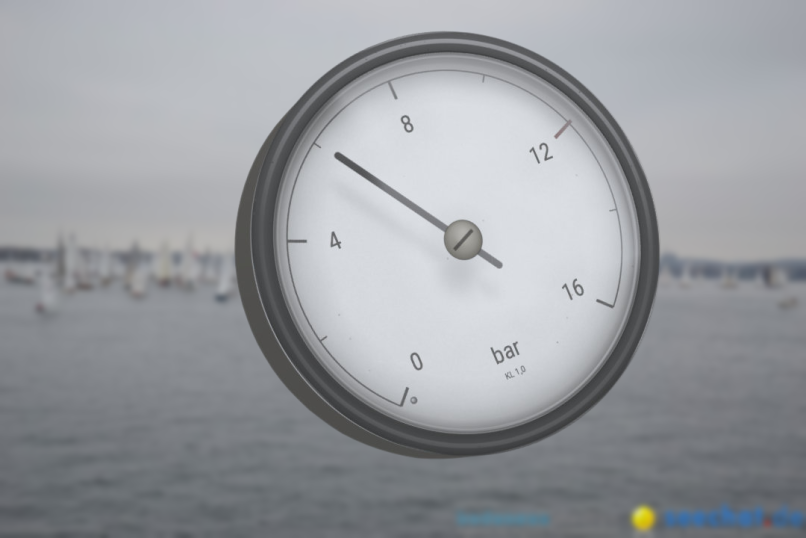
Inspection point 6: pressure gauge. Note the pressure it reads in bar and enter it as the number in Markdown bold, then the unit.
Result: **6** bar
